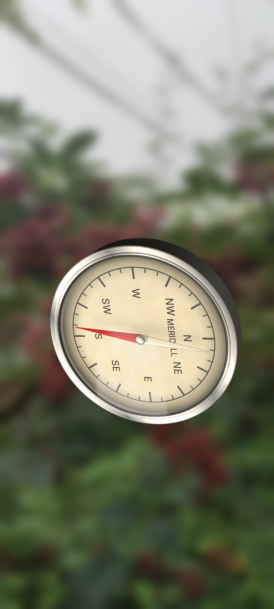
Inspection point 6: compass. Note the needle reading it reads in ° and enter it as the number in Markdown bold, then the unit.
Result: **190** °
